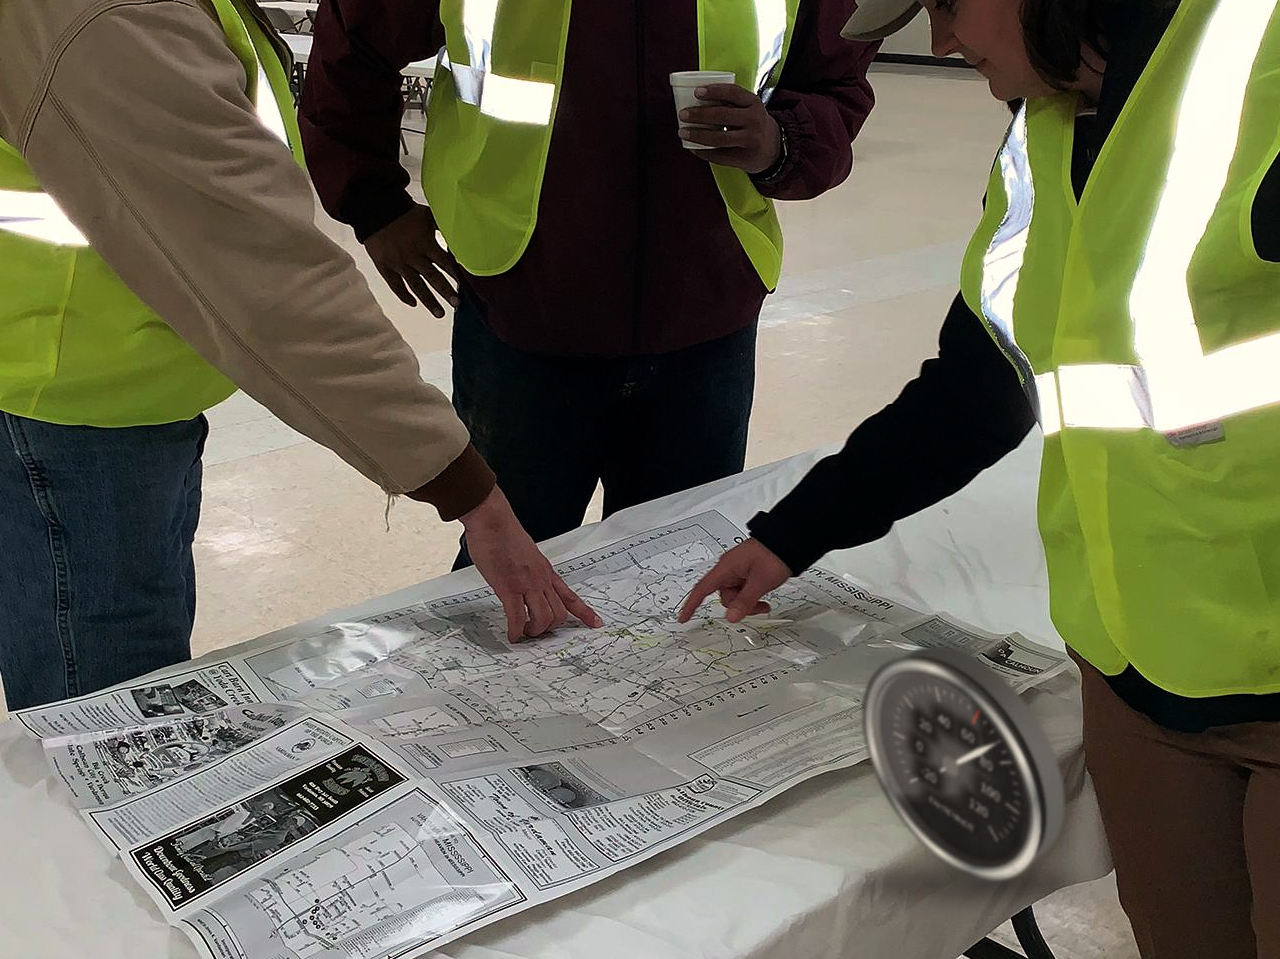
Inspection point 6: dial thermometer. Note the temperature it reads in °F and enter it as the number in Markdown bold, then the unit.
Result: **72** °F
